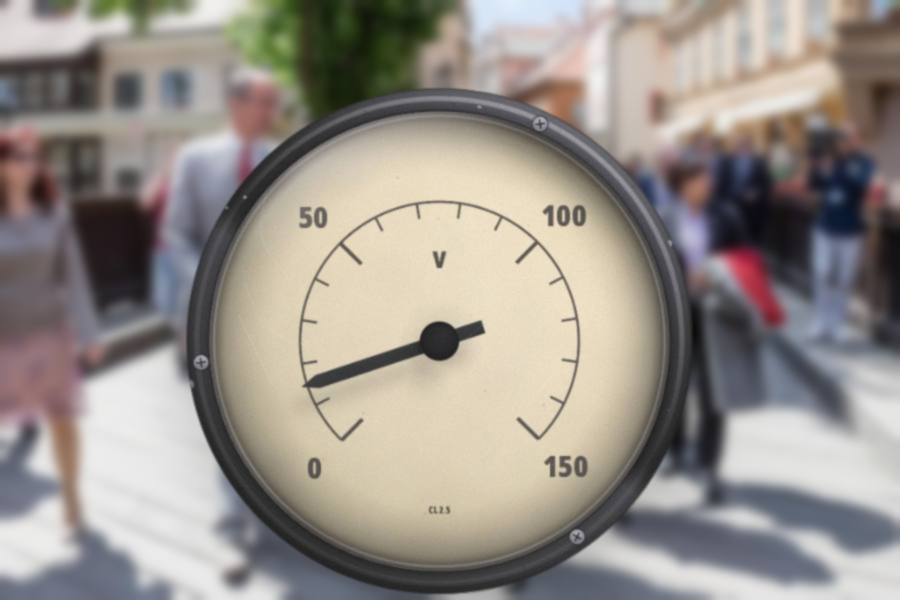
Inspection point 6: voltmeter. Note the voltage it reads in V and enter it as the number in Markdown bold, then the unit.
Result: **15** V
